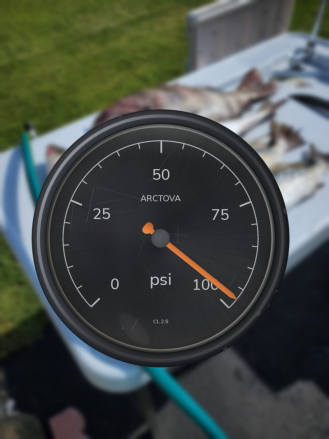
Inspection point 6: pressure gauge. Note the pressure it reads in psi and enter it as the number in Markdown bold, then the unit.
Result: **97.5** psi
